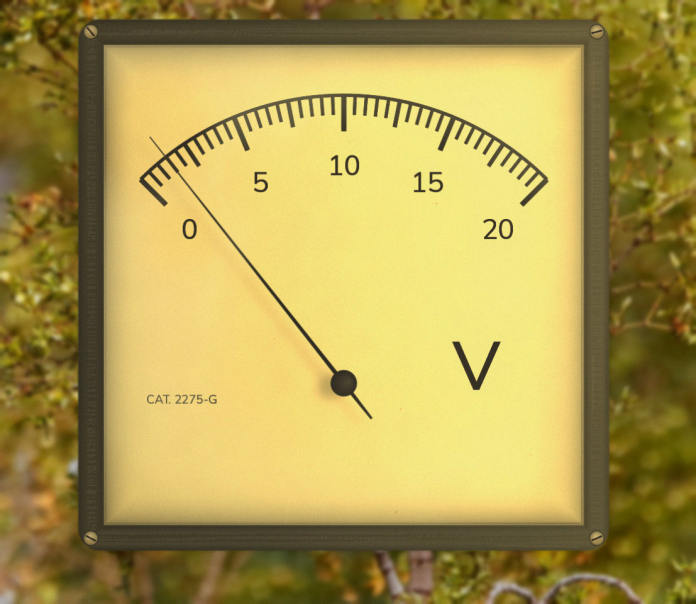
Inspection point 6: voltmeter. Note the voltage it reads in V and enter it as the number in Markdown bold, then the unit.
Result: **1.5** V
